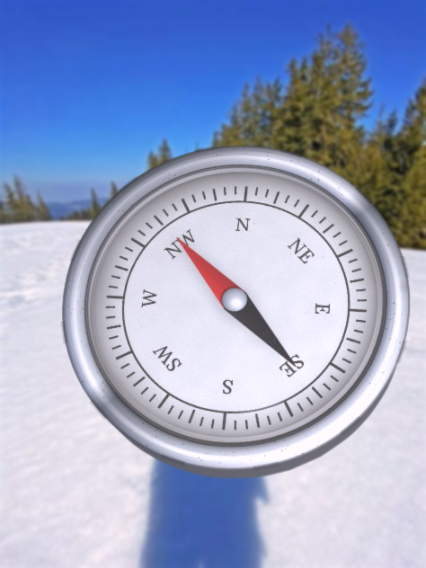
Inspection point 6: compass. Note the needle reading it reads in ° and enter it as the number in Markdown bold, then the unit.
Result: **315** °
